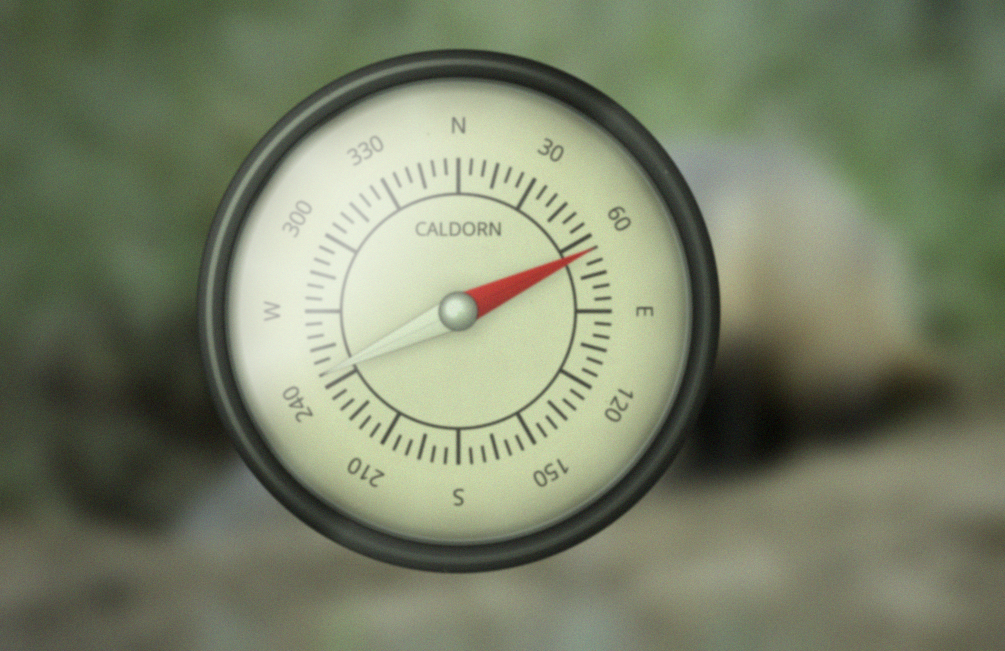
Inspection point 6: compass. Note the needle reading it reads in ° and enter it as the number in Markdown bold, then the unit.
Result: **65** °
